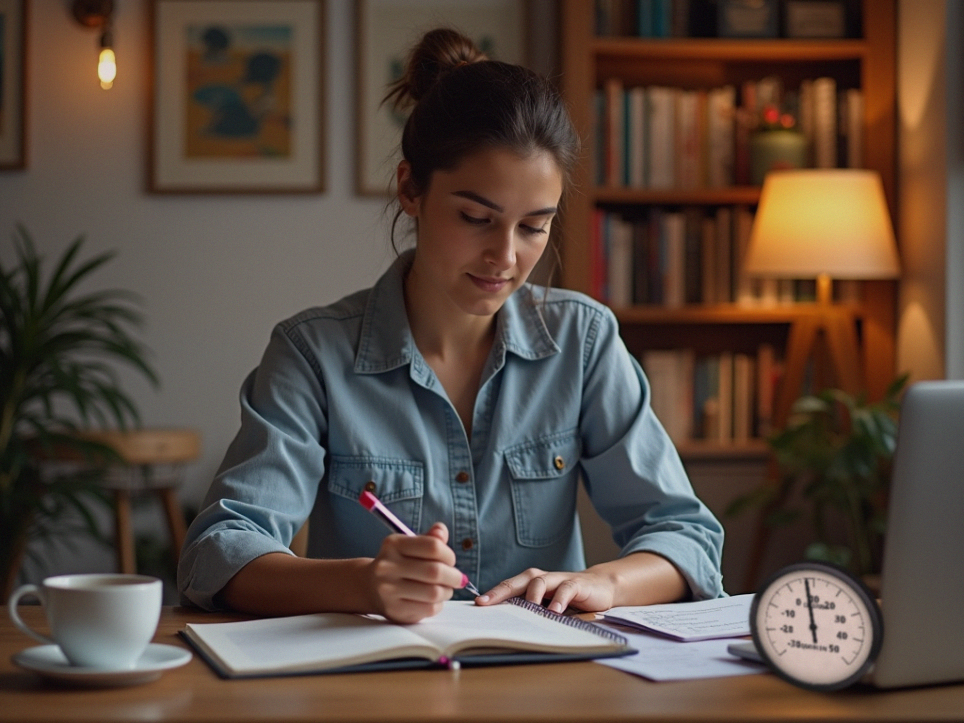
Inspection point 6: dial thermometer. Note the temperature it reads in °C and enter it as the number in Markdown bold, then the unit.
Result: **7.5** °C
